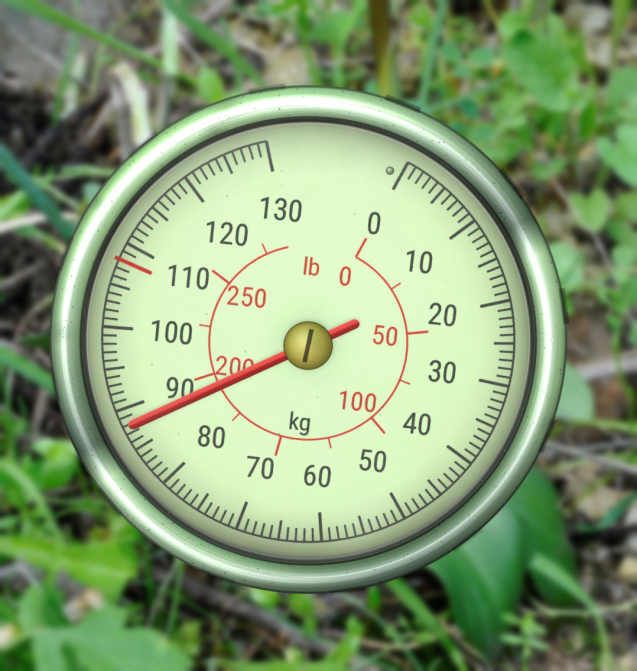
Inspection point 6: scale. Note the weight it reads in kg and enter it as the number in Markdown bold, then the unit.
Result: **88** kg
